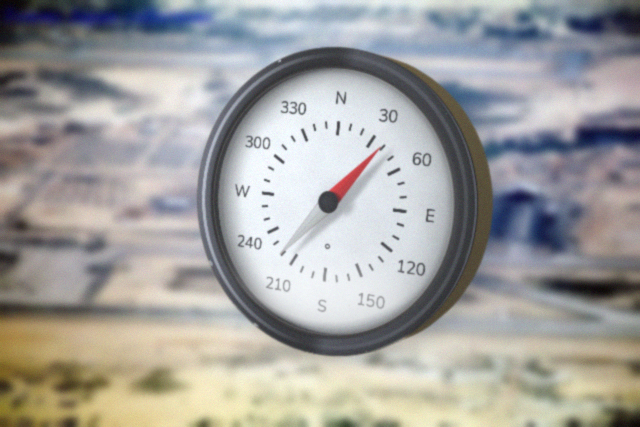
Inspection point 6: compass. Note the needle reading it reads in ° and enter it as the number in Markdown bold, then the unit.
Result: **40** °
